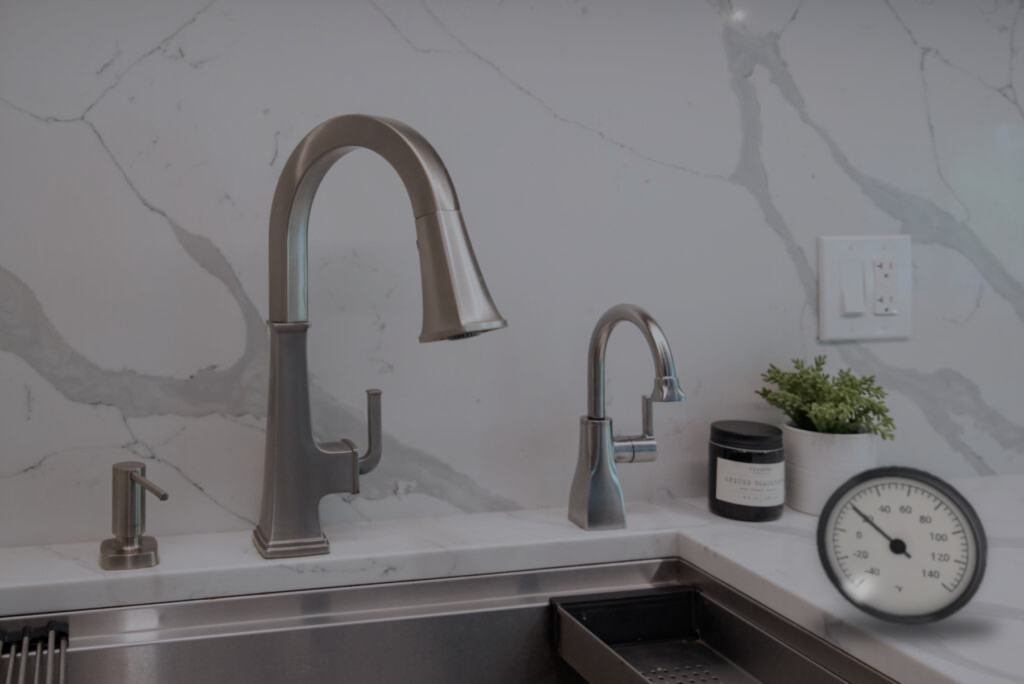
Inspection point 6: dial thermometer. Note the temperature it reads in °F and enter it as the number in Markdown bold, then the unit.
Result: **20** °F
